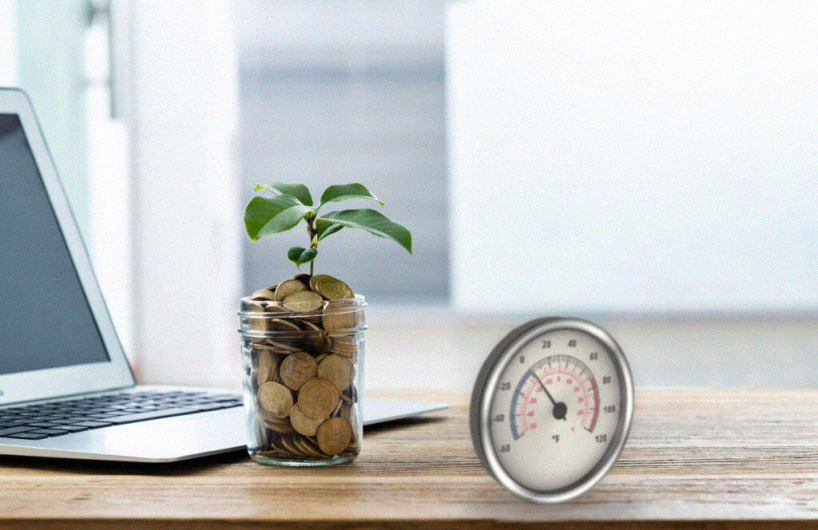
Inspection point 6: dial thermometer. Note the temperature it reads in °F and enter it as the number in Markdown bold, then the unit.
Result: **0** °F
